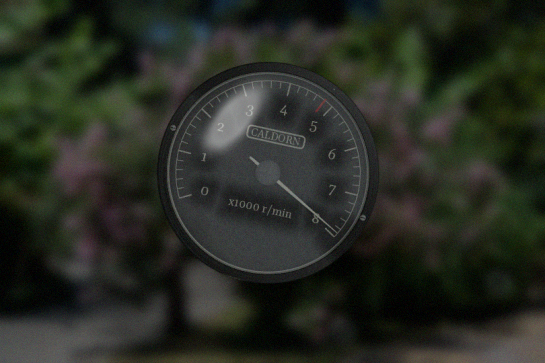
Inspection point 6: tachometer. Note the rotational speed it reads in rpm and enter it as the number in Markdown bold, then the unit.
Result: **7900** rpm
